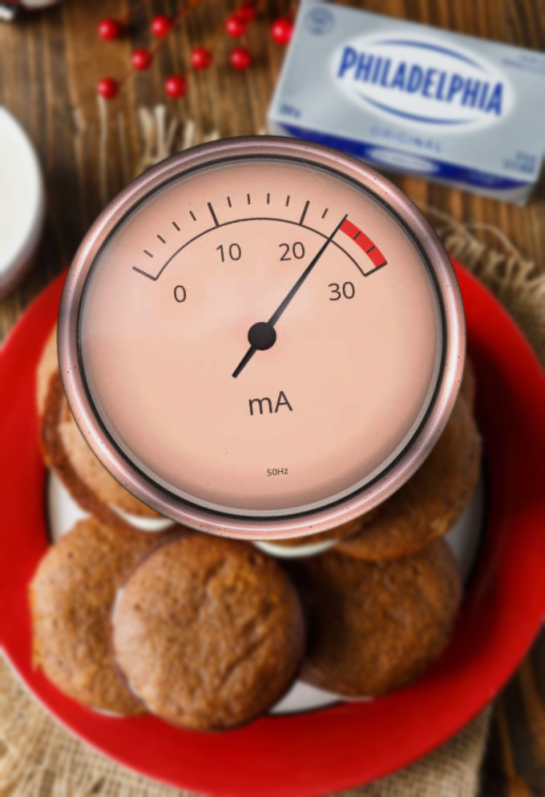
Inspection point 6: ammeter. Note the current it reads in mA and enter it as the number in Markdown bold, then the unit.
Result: **24** mA
